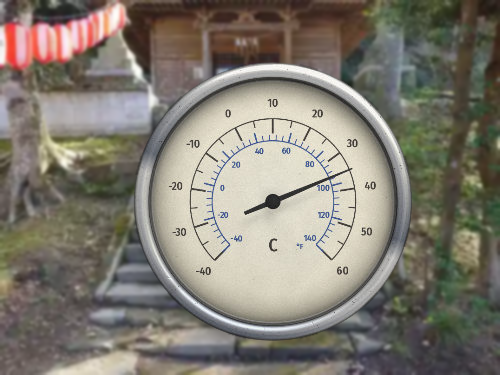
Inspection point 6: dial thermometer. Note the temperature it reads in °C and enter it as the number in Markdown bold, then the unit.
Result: **35** °C
